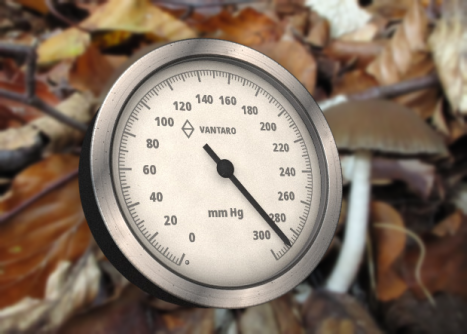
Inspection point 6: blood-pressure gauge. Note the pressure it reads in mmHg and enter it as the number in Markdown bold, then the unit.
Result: **290** mmHg
